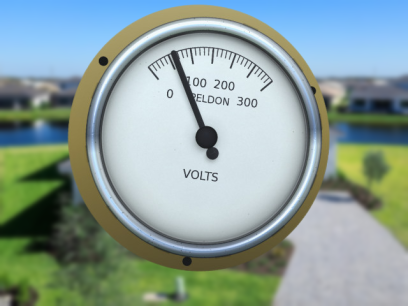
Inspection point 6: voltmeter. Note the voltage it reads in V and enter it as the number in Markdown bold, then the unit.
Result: **60** V
